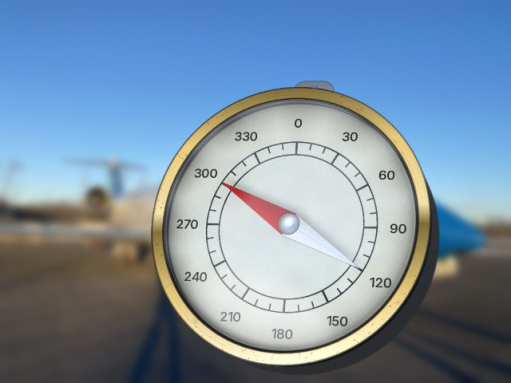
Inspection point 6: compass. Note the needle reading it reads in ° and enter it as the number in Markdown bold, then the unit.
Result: **300** °
